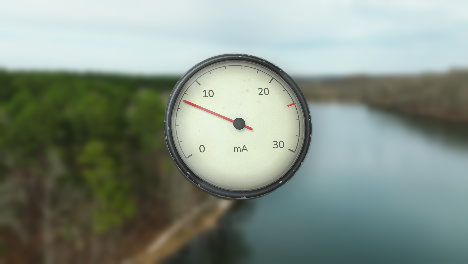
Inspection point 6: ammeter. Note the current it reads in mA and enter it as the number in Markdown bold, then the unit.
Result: **7** mA
